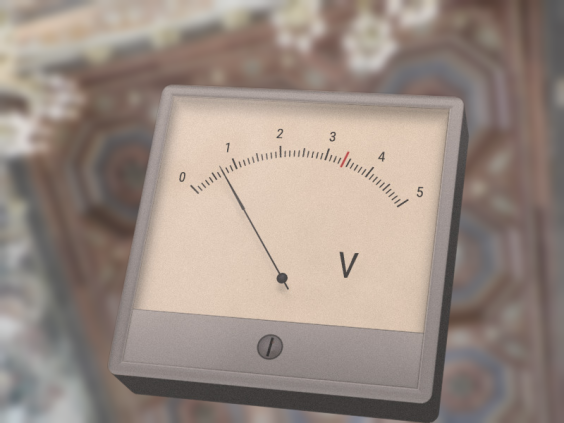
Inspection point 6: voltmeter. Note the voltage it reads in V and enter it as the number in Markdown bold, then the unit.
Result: **0.7** V
